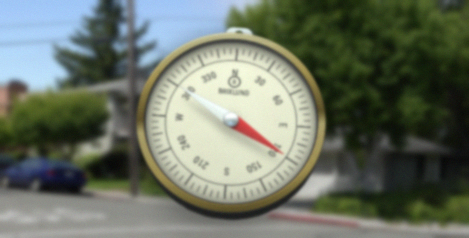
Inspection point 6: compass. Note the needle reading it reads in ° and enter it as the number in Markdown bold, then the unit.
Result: **120** °
